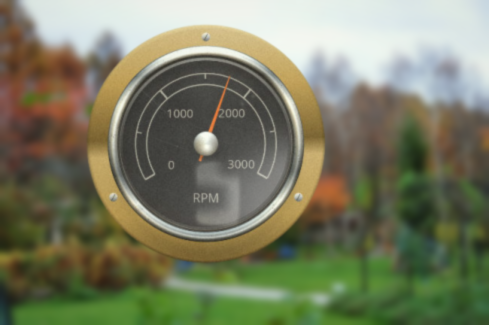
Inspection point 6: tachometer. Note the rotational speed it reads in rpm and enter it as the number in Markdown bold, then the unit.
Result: **1750** rpm
